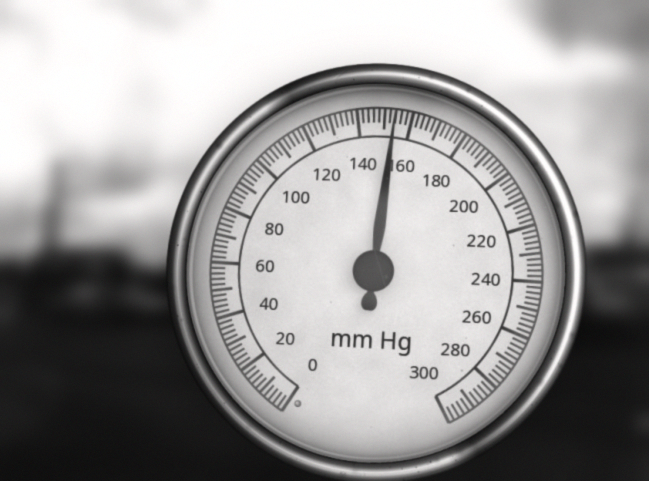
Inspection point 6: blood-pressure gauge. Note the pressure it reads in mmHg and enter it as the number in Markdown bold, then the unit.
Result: **154** mmHg
